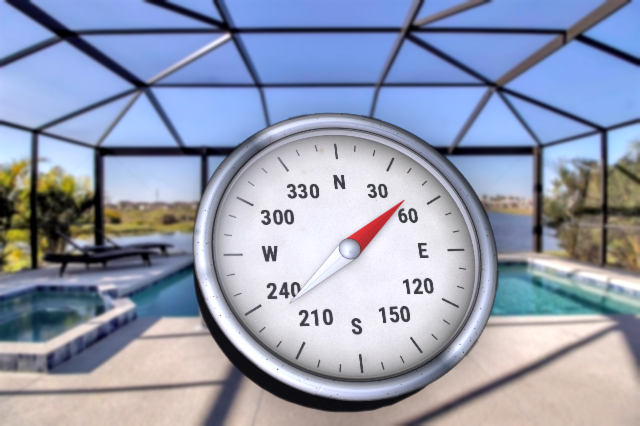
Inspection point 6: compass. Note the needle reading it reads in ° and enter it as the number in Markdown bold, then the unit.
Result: **50** °
